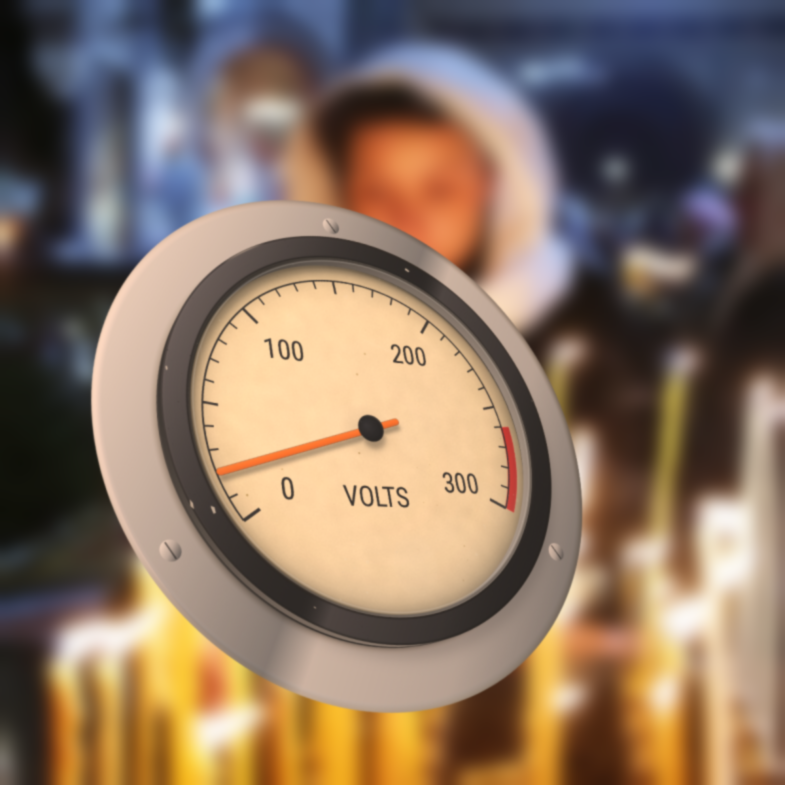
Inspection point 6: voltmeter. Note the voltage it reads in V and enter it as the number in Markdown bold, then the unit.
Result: **20** V
